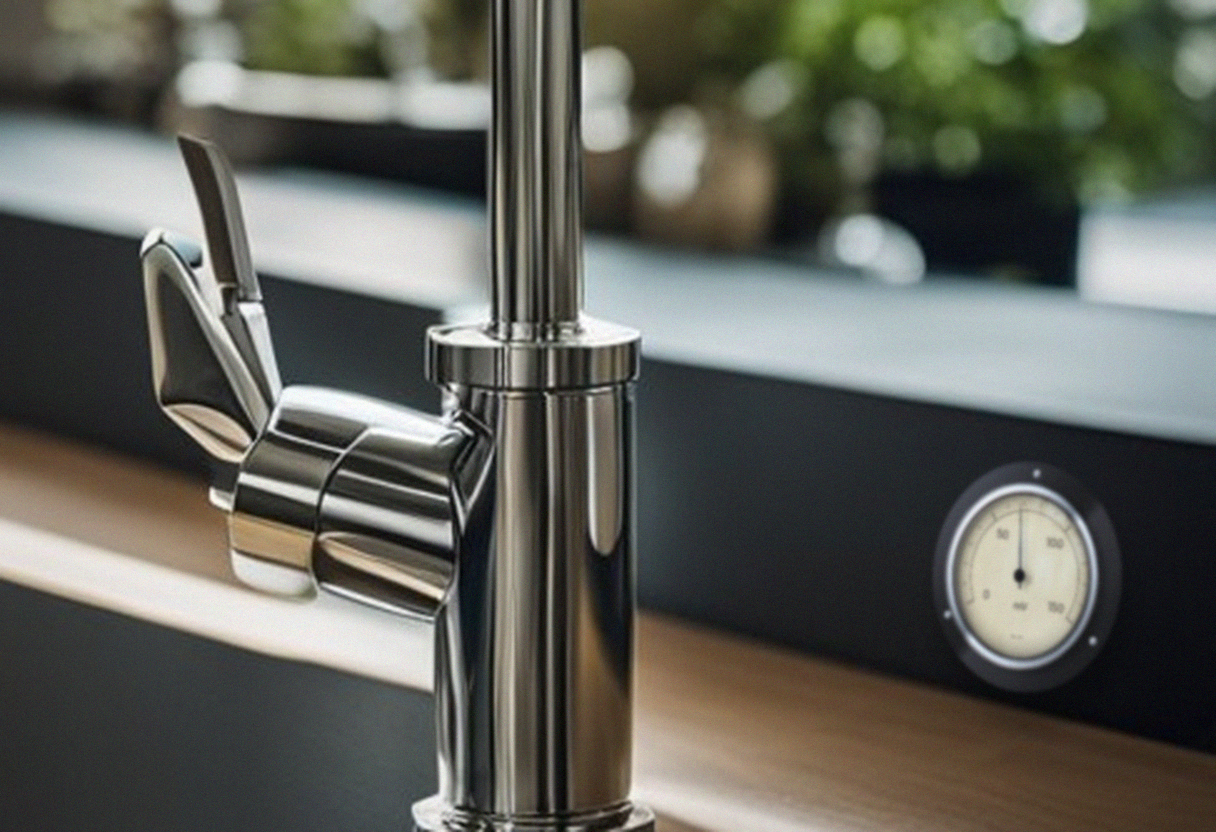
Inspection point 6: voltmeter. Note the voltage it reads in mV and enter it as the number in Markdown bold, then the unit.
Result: **70** mV
